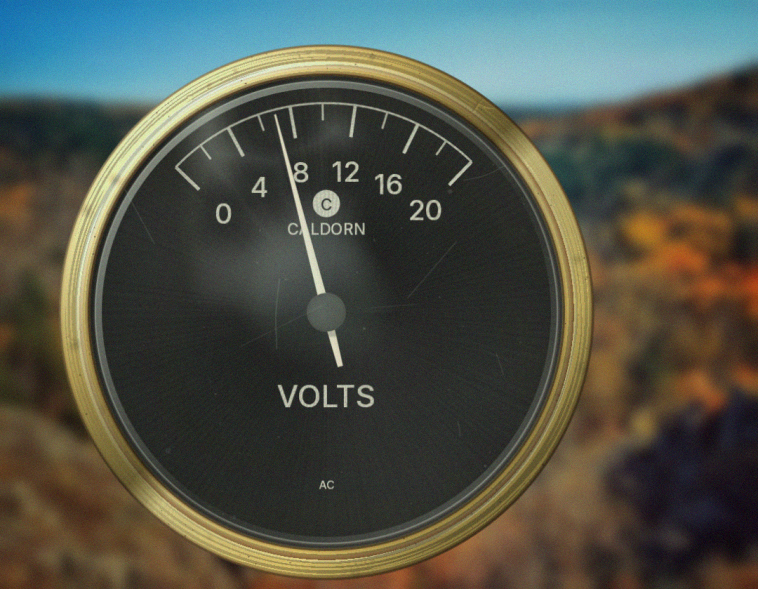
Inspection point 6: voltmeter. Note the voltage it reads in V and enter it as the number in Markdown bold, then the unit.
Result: **7** V
